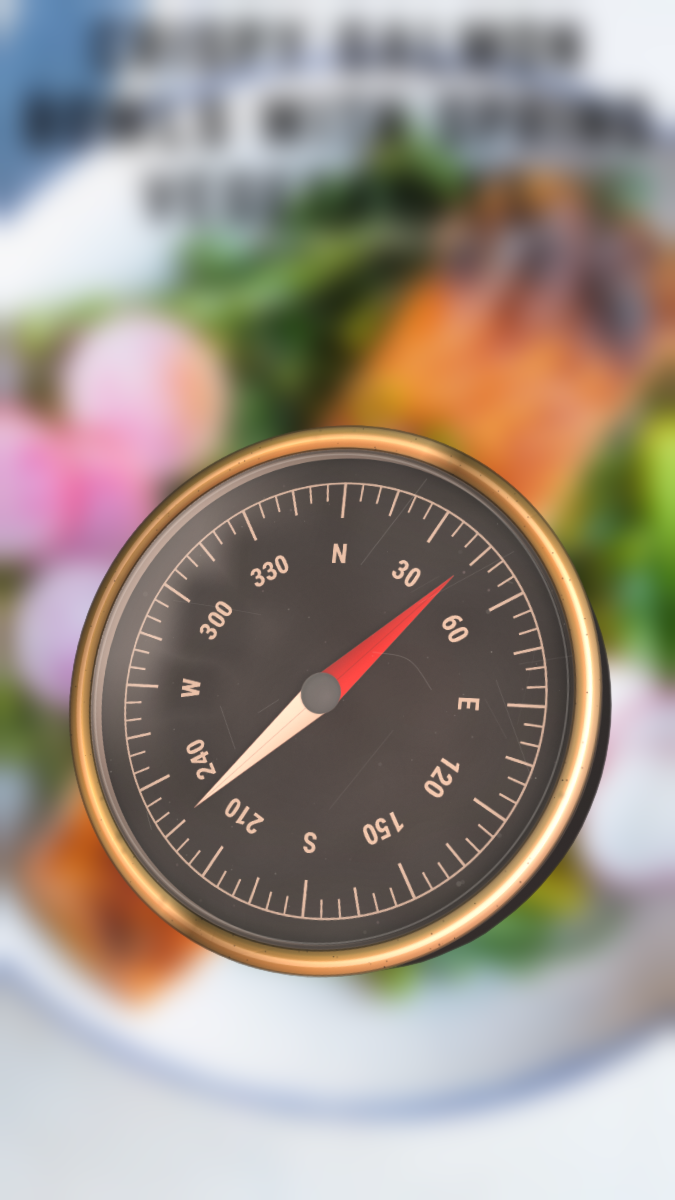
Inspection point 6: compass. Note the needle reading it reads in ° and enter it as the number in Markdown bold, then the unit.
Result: **45** °
